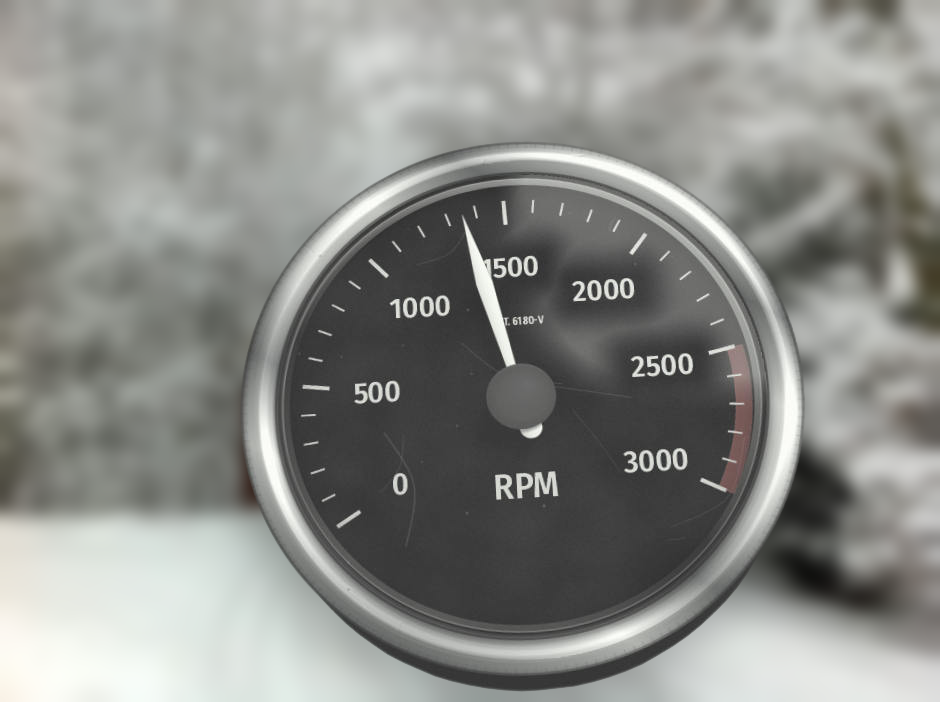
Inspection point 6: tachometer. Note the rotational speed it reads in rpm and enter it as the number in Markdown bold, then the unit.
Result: **1350** rpm
